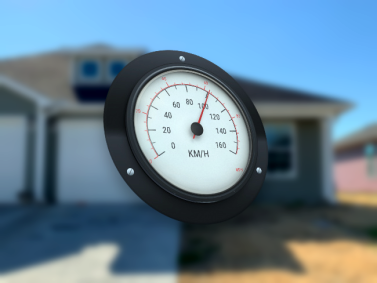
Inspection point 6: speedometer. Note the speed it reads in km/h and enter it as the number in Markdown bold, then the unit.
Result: **100** km/h
